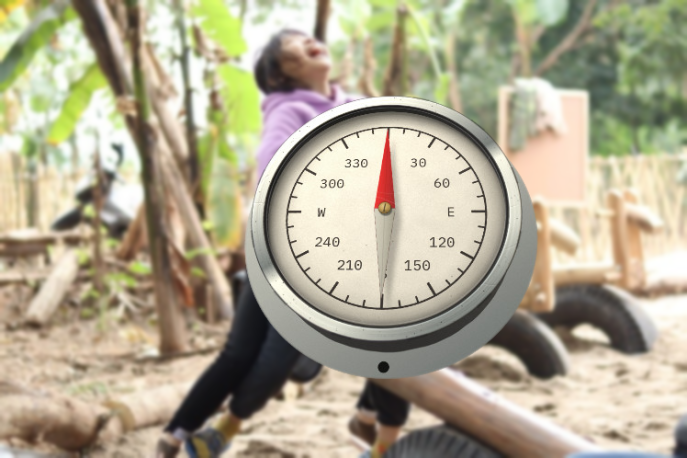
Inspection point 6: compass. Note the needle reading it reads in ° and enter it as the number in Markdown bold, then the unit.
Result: **0** °
